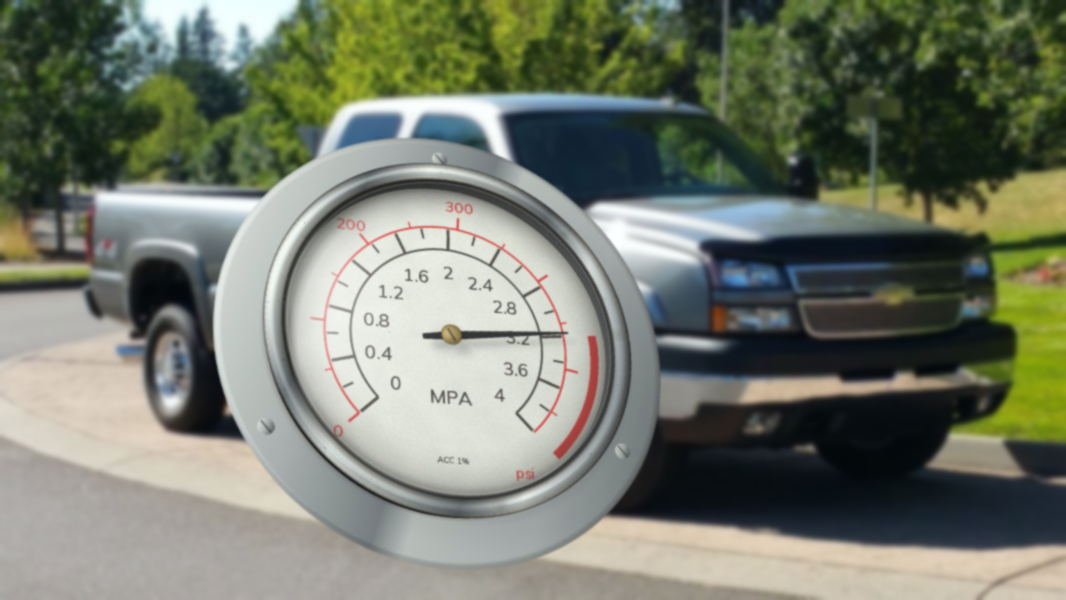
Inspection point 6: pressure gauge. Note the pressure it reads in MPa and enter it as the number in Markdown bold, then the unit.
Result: **3.2** MPa
